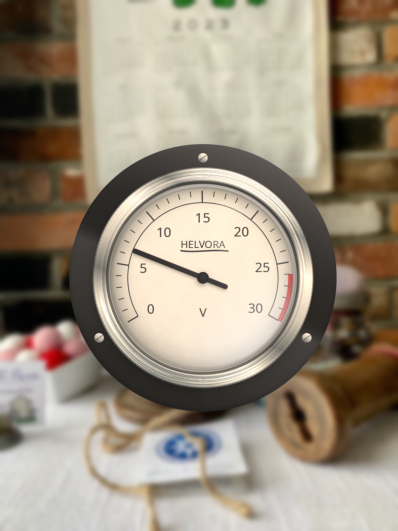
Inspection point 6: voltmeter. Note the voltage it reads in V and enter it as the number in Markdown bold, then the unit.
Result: **6.5** V
